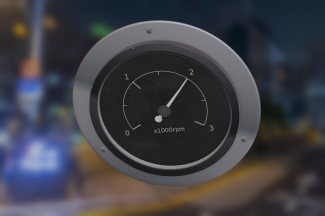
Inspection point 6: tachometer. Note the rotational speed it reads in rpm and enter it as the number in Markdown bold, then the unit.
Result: **2000** rpm
